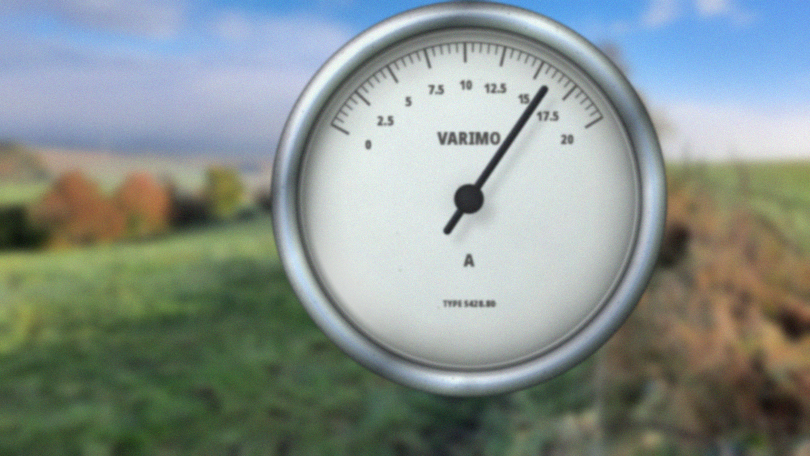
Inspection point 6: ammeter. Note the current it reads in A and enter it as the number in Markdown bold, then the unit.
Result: **16** A
